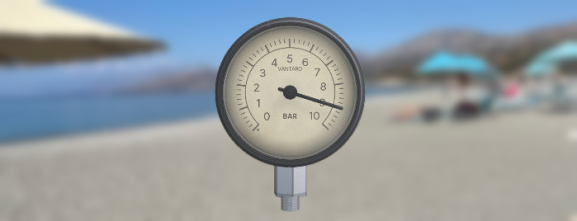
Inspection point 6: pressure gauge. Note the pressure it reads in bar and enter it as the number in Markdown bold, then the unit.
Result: **9** bar
